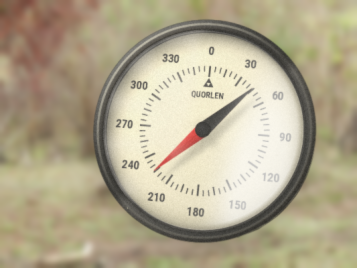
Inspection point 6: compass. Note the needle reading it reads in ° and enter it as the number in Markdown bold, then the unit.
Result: **225** °
